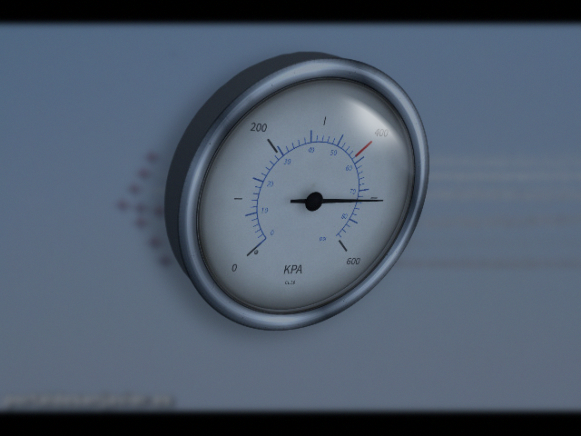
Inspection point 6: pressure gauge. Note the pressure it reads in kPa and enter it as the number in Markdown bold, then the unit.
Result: **500** kPa
